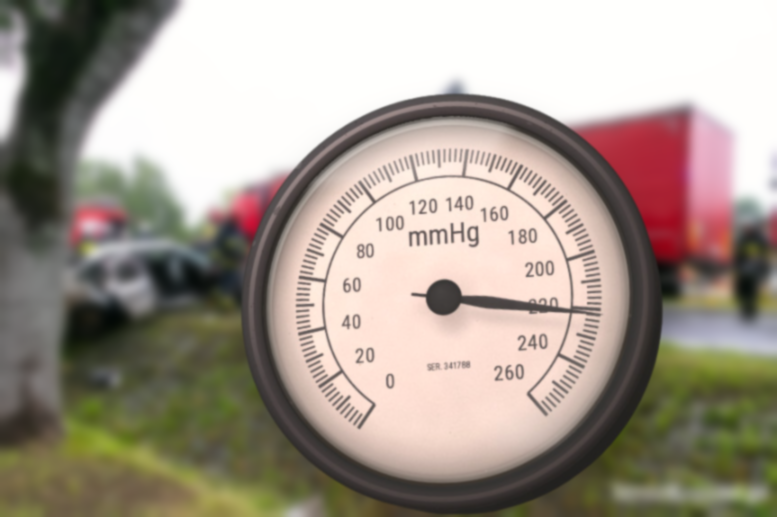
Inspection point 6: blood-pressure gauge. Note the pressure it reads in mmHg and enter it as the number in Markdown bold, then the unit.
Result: **222** mmHg
